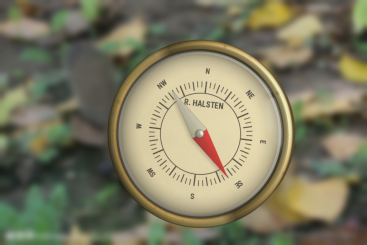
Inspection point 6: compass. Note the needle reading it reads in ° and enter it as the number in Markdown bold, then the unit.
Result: **140** °
